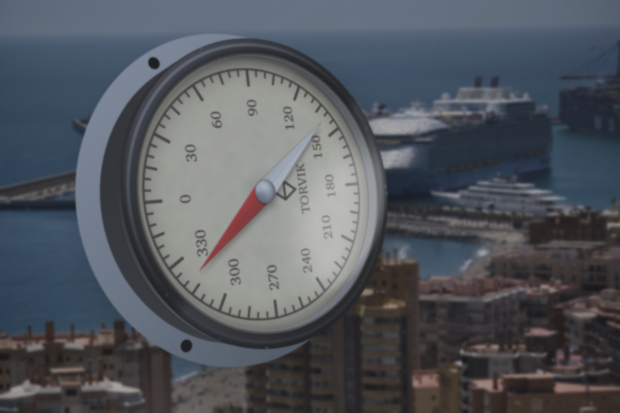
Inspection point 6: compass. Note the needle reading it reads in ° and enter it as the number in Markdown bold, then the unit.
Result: **320** °
